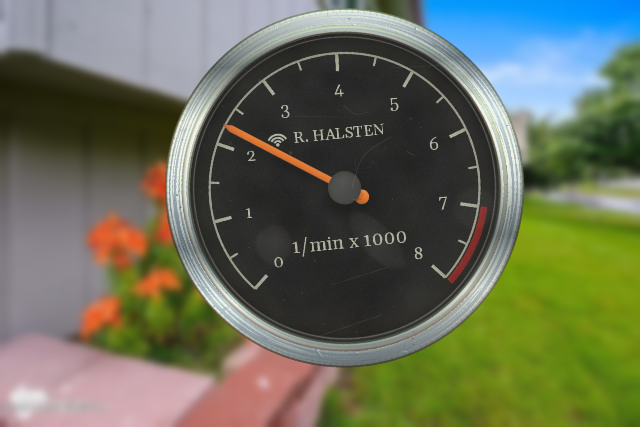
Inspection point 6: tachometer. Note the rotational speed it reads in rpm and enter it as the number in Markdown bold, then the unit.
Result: **2250** rpm
